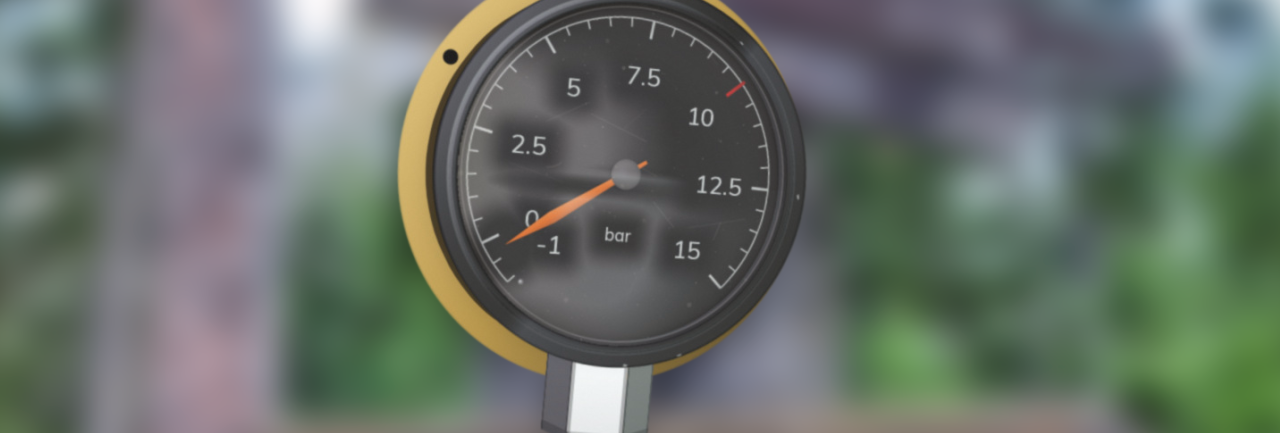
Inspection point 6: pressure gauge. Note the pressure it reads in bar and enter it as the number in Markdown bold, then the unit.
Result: **-0.25** bar
